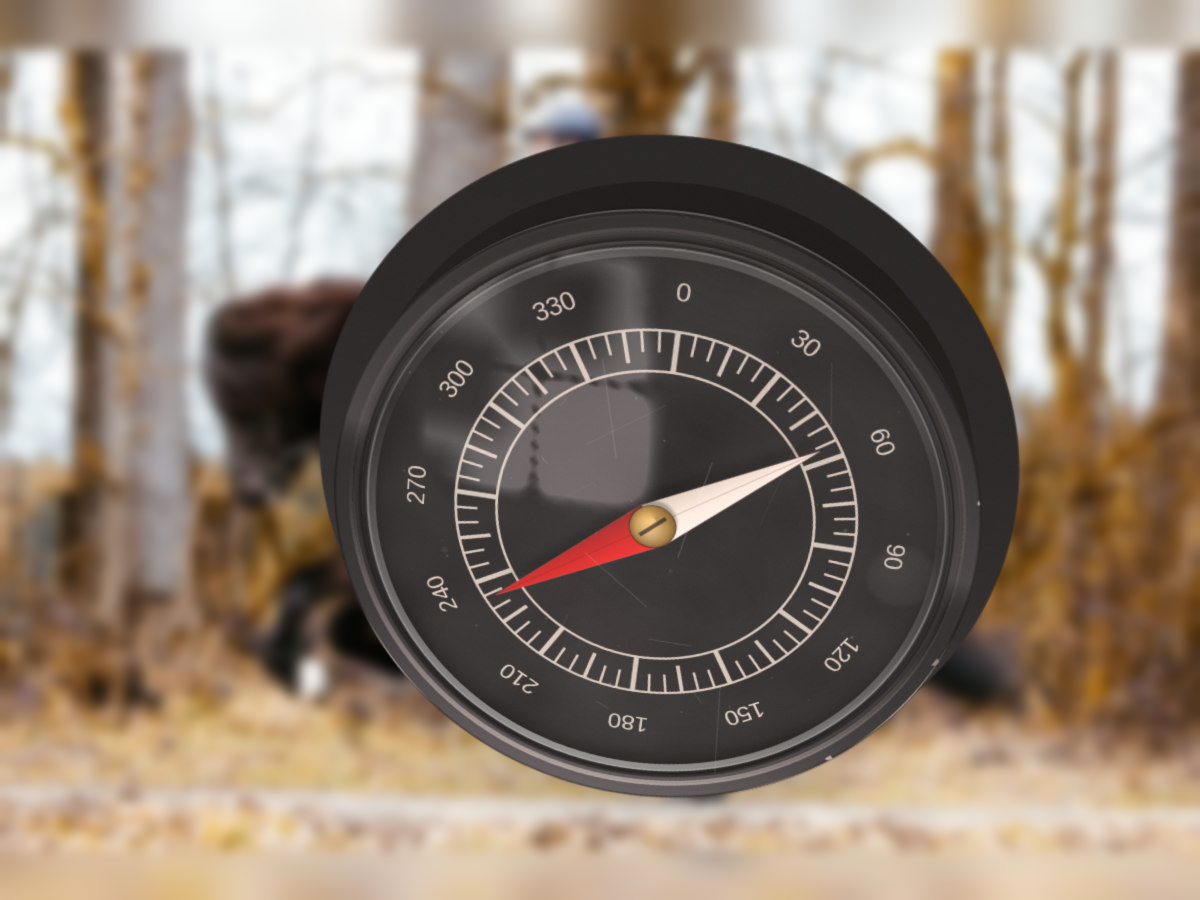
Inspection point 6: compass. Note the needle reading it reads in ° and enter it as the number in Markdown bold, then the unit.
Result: **235** °
